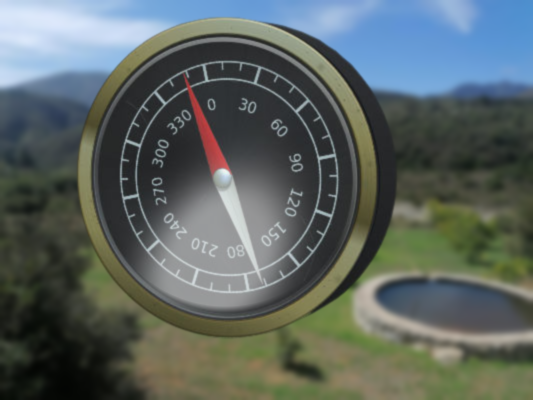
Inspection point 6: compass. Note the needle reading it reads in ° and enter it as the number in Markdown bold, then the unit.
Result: **350** °
